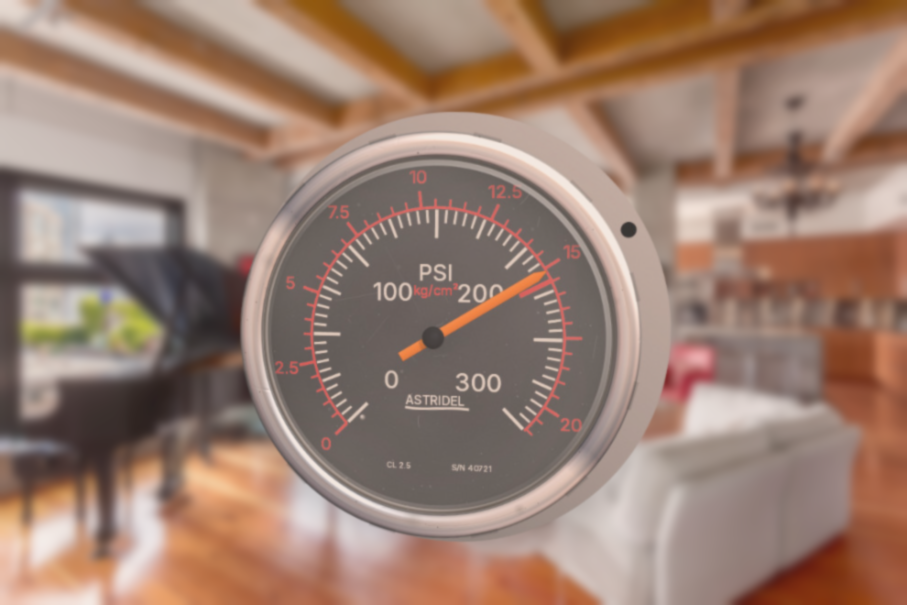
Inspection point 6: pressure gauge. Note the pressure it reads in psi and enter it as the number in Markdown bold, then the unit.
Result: **215** psi
